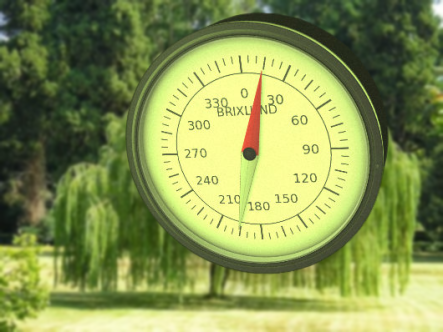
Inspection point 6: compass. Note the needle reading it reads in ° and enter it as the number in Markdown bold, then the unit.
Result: **15** °
